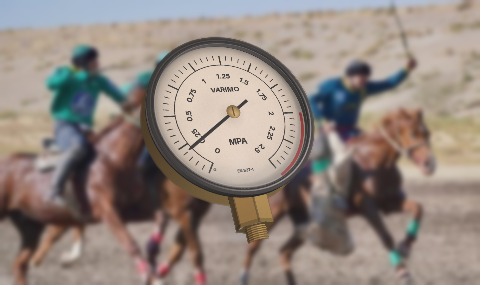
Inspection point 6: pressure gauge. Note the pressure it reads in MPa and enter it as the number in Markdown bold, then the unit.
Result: **0.2** MPa
